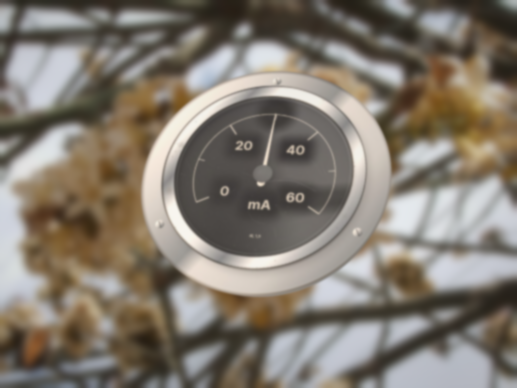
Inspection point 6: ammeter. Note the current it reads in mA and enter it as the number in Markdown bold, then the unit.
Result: **30** mA
